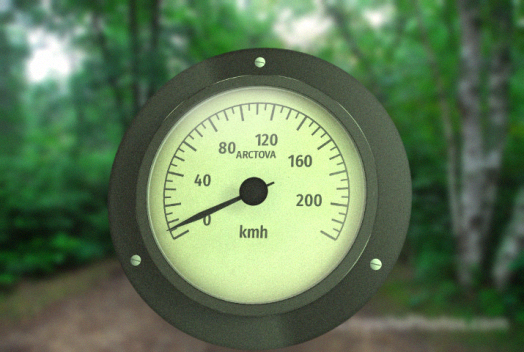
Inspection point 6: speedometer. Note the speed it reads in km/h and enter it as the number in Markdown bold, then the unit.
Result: **5** km/h
